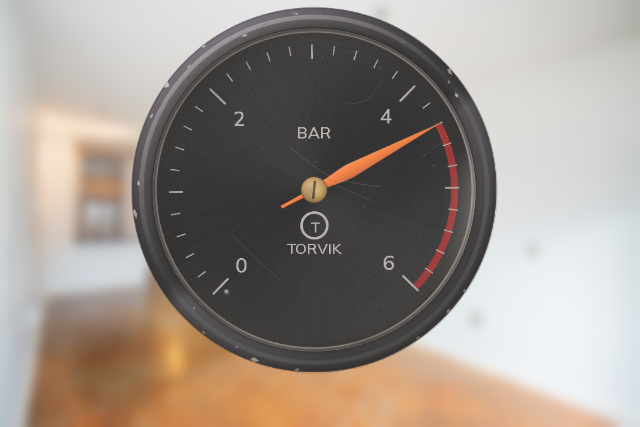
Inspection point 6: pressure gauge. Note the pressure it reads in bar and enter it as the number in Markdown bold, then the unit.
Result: **4.4** bar
